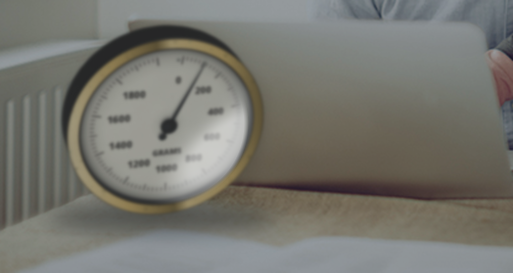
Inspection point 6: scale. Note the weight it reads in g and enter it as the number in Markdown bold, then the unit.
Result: **100** g
